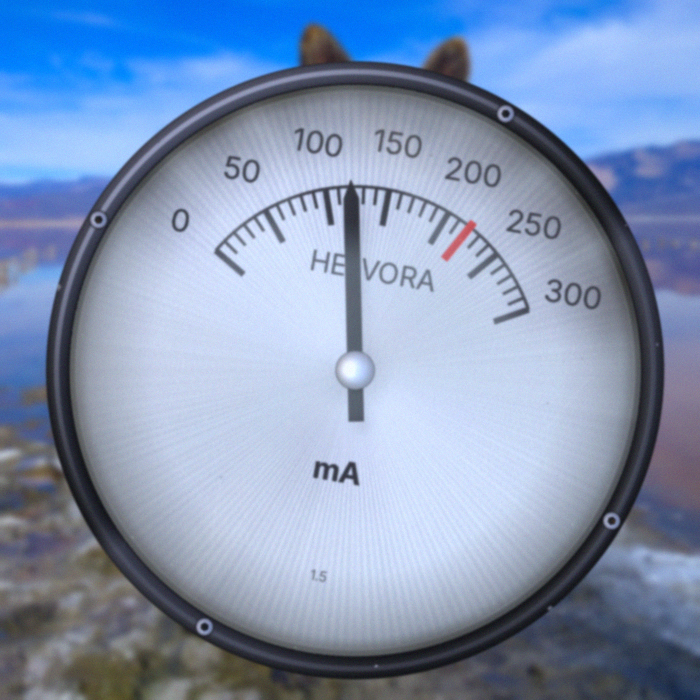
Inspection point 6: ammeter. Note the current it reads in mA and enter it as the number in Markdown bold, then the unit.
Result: **120** mA
